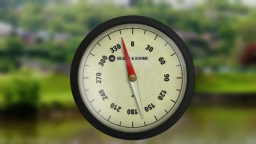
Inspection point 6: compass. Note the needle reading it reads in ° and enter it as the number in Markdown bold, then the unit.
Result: **345** °
